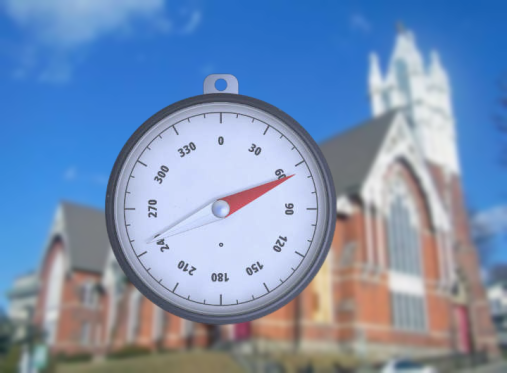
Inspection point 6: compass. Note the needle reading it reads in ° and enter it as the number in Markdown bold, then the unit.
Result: **65** °
